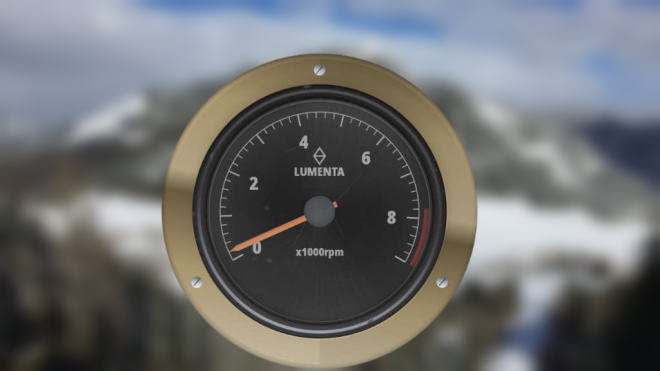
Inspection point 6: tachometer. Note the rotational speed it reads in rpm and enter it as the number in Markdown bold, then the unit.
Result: **200** rpm
